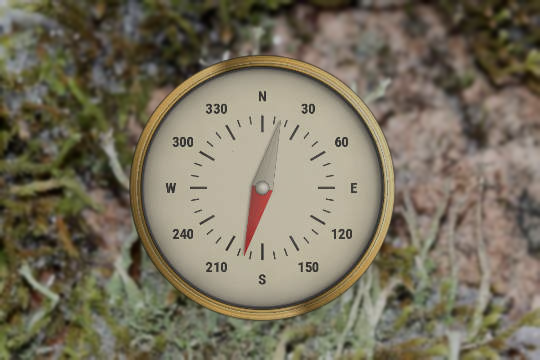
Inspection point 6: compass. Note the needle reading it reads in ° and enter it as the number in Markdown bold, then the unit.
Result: **195** °
